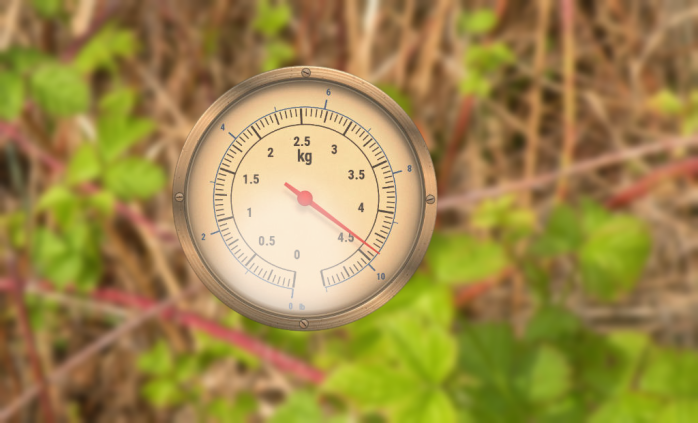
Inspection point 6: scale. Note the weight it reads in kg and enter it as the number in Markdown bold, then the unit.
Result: **4.4** kg
